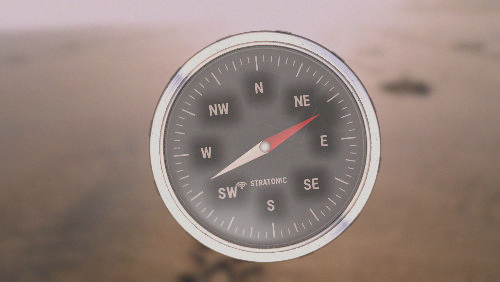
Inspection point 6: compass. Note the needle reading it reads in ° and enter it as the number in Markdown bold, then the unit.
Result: **65** °
